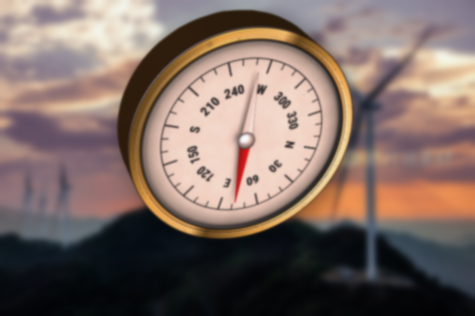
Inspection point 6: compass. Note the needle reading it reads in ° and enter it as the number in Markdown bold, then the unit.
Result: **80** °
